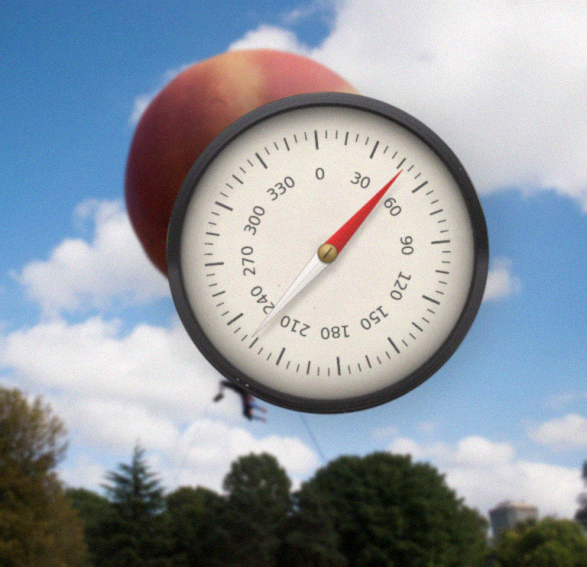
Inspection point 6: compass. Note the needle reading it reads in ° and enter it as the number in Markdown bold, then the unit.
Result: **47.5** °
